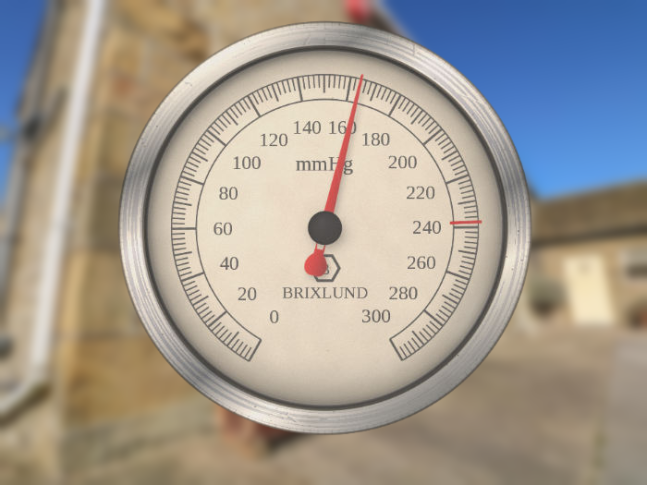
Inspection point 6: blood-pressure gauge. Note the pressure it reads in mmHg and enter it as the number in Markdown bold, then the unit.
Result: **164** mmHg
